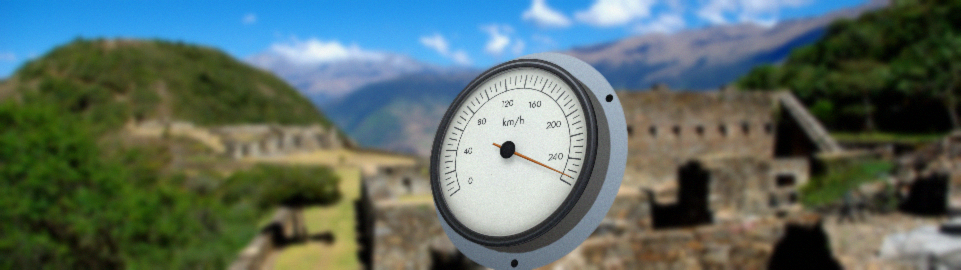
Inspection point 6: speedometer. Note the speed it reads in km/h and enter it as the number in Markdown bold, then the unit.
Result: **255** km/h
